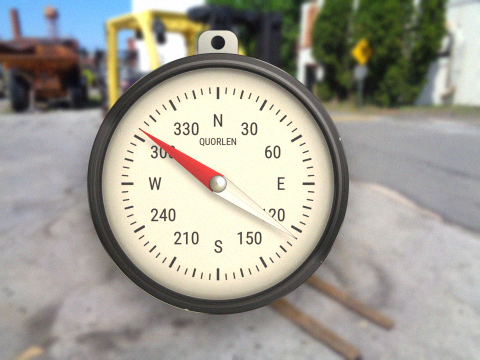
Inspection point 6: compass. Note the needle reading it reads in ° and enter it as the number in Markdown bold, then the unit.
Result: **305** °
